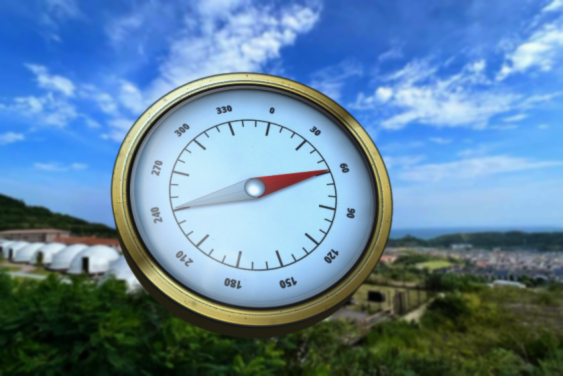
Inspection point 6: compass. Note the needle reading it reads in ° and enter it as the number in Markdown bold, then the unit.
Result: **60** °
